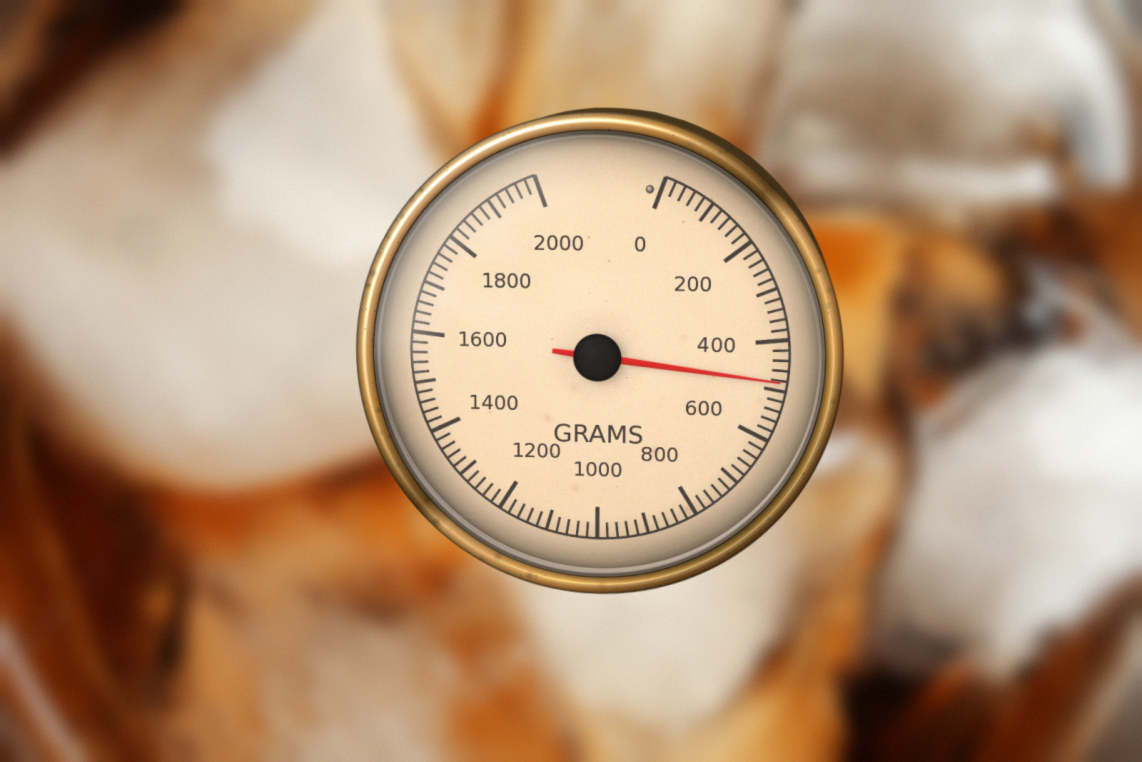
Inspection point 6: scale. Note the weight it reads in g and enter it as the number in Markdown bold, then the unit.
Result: **480** g
